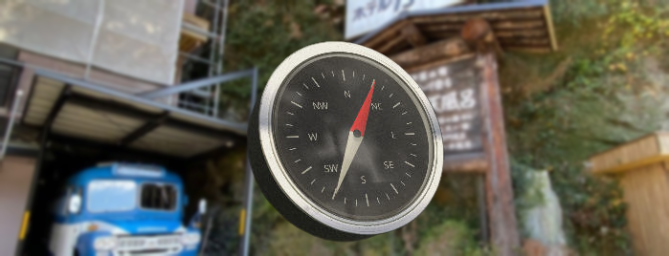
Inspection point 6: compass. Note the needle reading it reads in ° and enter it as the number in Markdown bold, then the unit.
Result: **30** °
